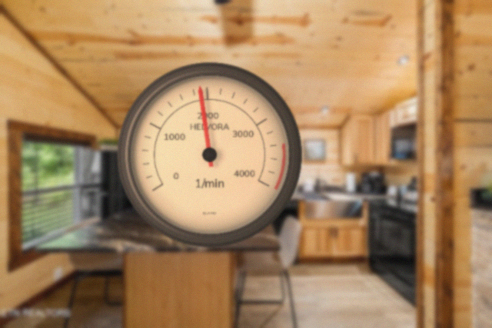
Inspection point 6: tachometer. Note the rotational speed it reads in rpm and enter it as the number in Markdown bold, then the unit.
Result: **1900** rpm
